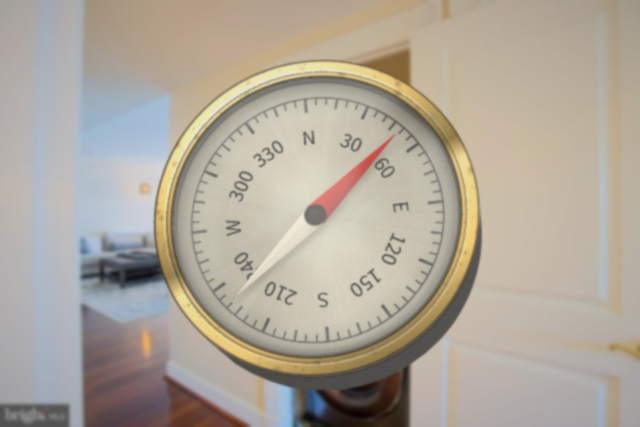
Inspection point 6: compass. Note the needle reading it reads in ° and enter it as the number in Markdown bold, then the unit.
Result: **50** °
